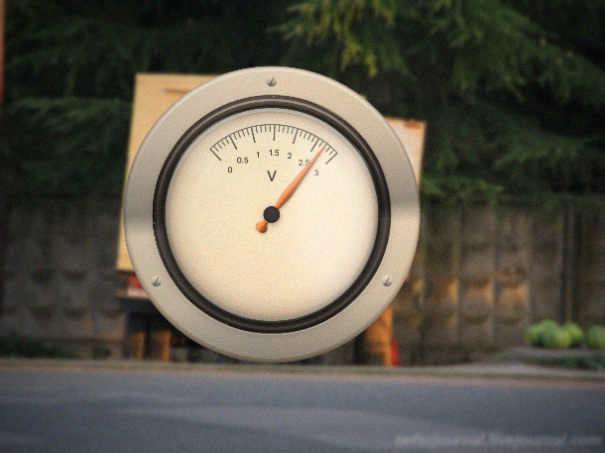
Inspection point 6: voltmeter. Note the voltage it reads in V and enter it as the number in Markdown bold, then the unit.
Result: **2.7** V
